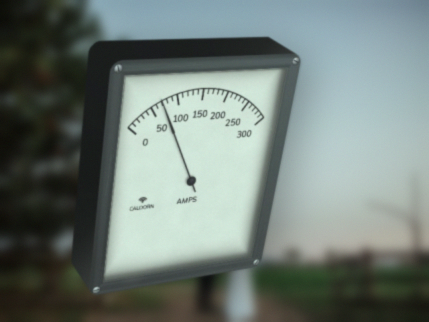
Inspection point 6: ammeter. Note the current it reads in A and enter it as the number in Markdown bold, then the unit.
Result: **70** A
